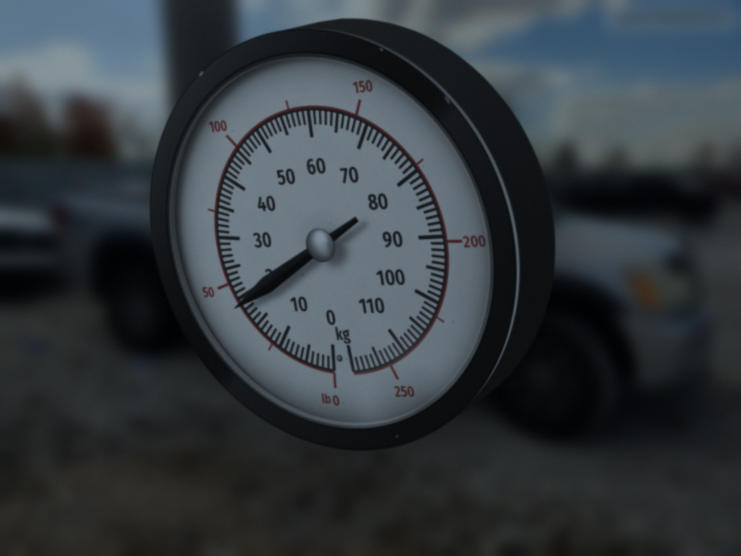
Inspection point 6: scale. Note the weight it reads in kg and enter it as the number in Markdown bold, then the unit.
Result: **19** kg
